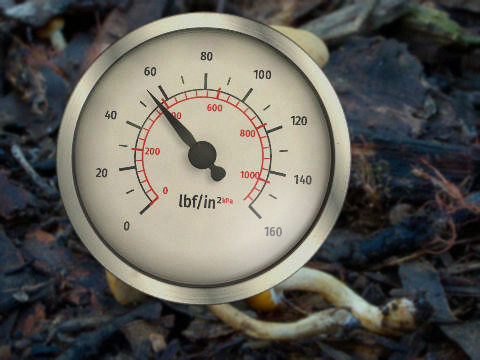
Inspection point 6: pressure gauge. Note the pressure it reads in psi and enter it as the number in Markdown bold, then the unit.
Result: **55** psi
